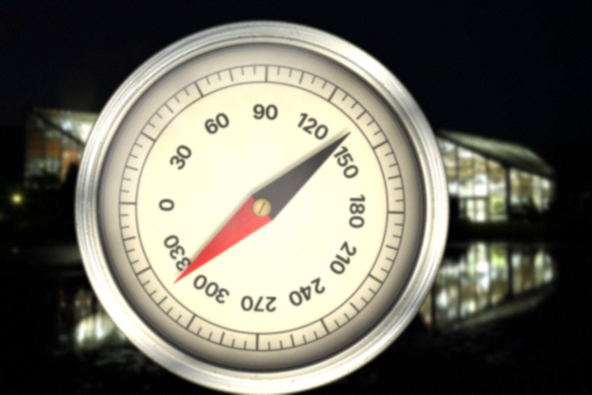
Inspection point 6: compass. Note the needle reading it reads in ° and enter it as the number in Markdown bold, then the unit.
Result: **317.5** °
